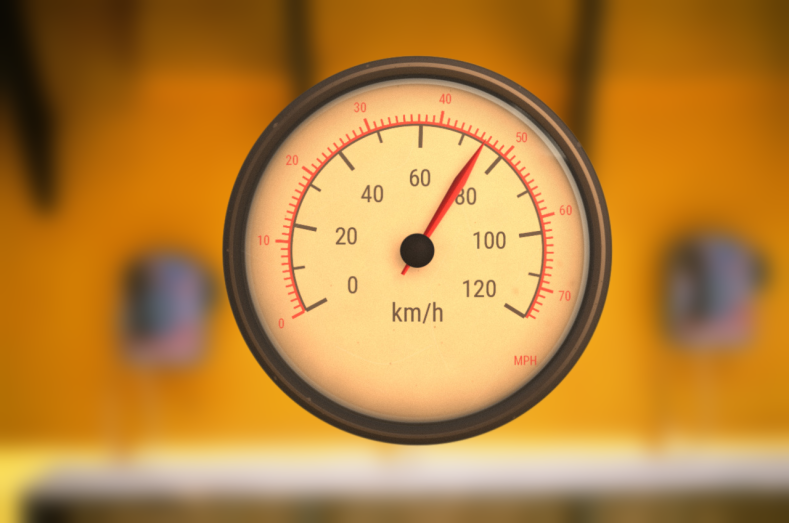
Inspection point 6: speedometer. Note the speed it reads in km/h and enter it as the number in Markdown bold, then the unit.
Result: **75** km/h
